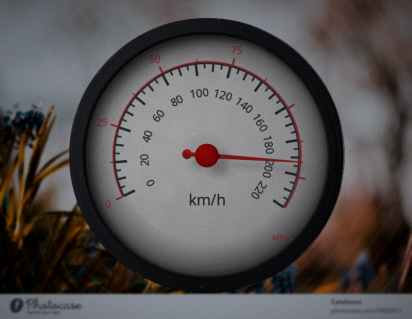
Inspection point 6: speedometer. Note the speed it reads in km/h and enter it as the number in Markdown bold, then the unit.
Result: **192.5** km/h
